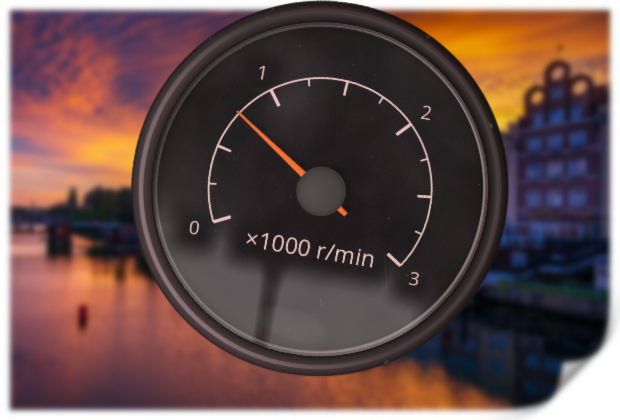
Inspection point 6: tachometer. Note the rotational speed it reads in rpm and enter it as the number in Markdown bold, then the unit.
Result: **750** rpm
